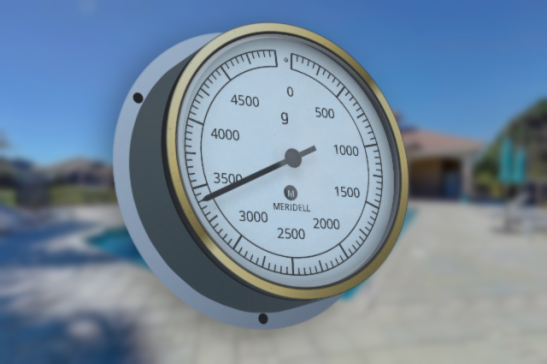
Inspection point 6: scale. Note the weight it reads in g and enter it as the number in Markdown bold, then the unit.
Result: **3400** g
